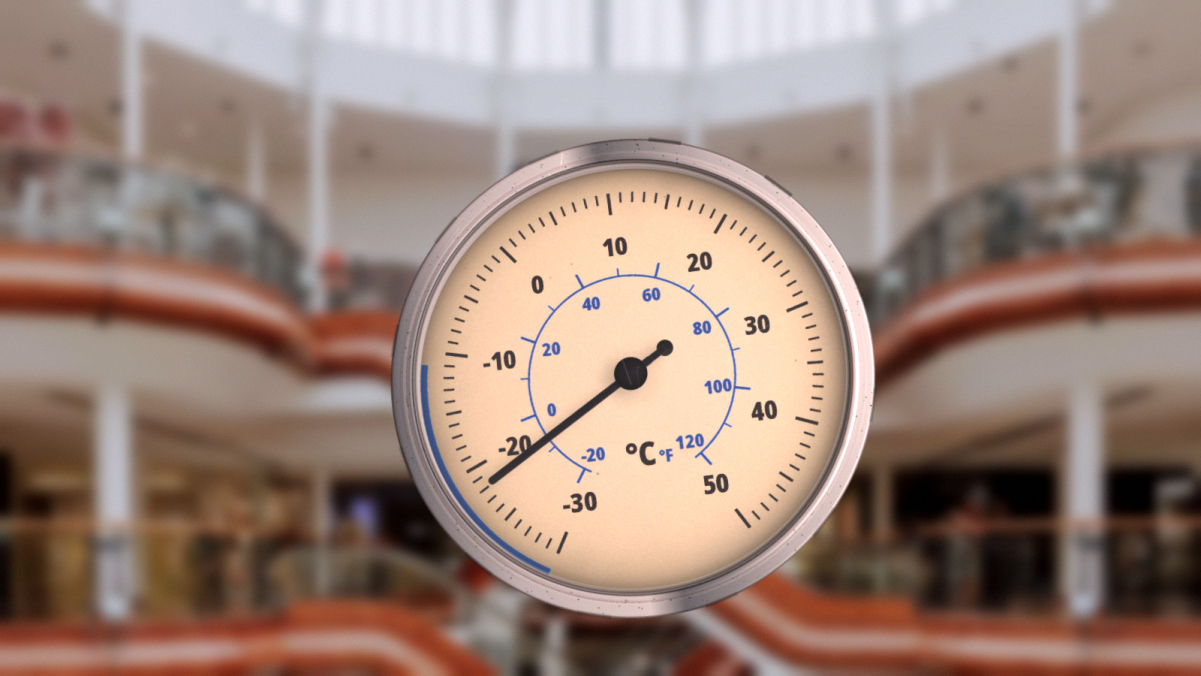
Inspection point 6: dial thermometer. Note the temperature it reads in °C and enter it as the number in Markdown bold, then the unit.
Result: **-22** °C
